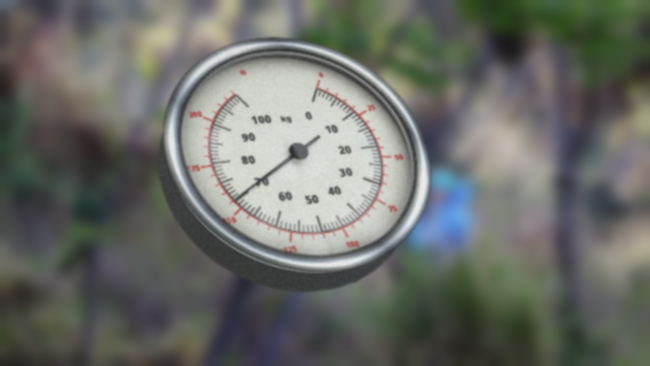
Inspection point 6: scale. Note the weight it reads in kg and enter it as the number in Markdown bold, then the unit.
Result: **70** kg
